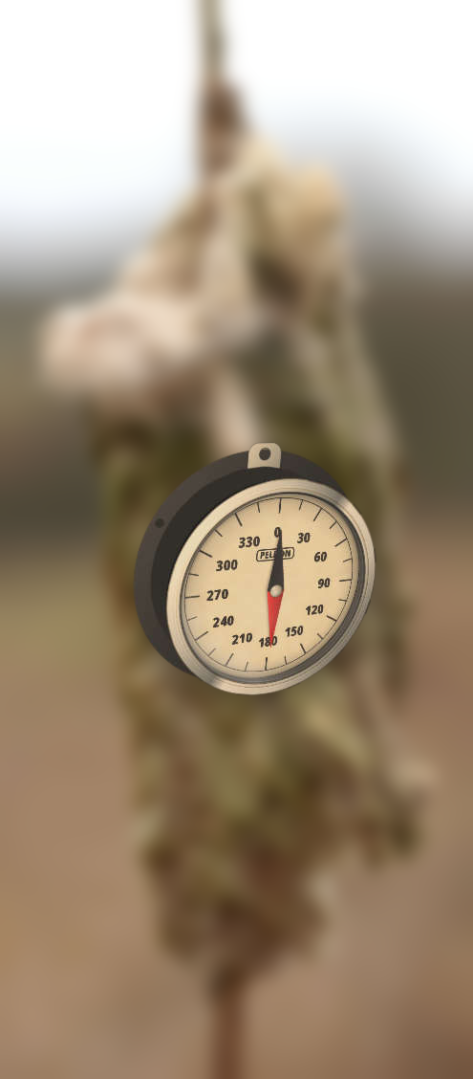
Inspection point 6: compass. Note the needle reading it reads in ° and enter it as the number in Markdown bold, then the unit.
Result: **180** °
